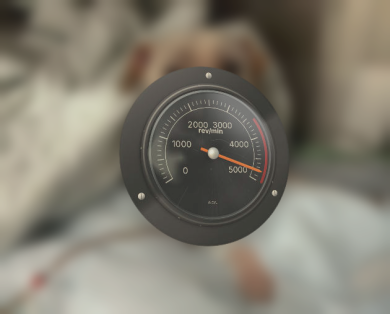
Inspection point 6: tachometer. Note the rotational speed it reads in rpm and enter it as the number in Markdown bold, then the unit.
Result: **4800** rpm
